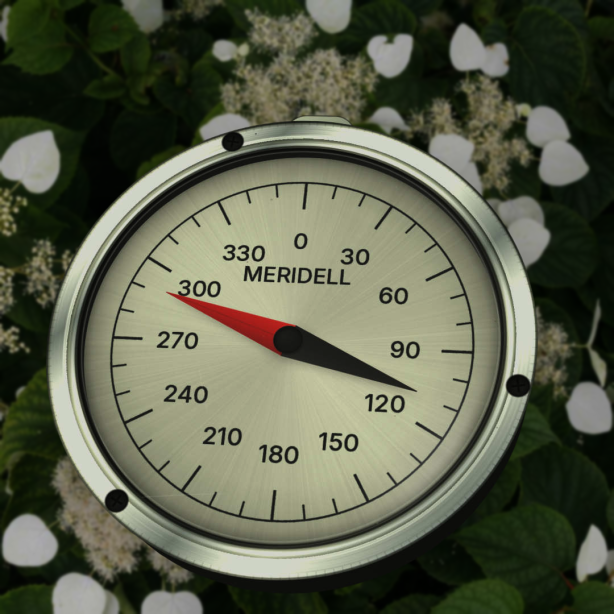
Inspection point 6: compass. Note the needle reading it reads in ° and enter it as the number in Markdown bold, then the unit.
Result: **290** °
